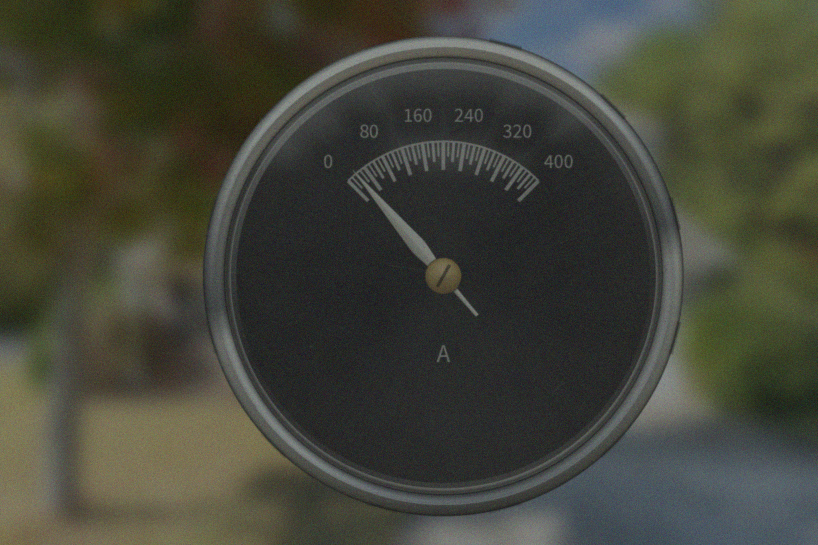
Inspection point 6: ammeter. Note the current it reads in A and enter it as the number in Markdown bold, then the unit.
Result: **20** A
